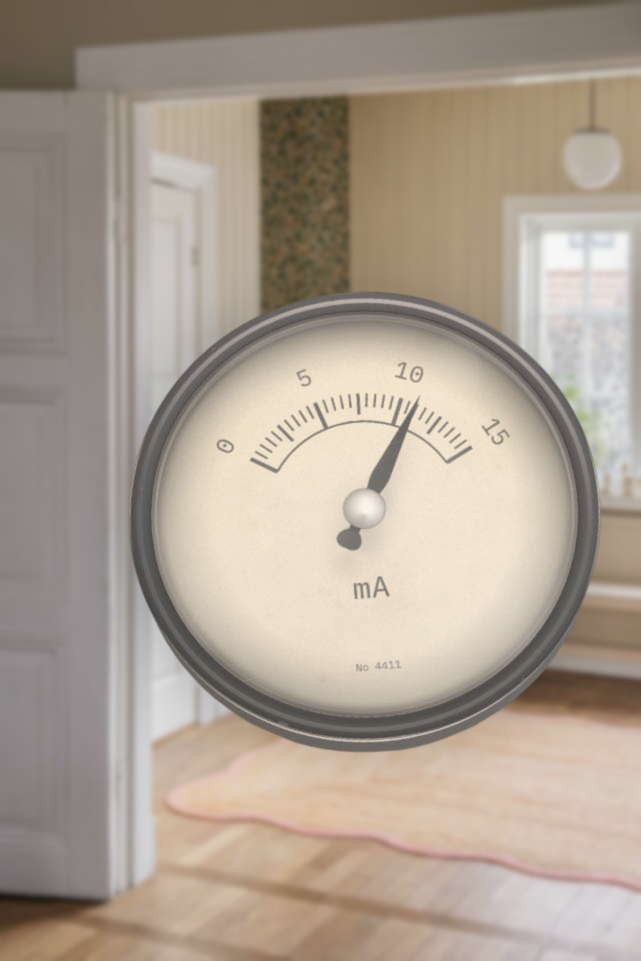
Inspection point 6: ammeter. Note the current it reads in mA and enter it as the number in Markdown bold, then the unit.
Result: **11** mA
